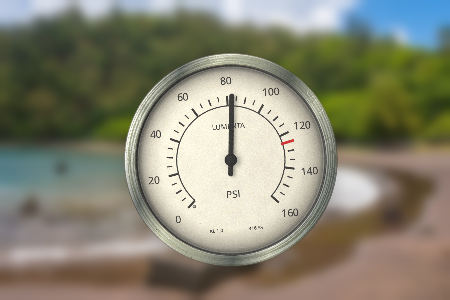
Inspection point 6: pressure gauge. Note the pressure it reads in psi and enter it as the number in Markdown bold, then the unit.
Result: **82.5** psi
